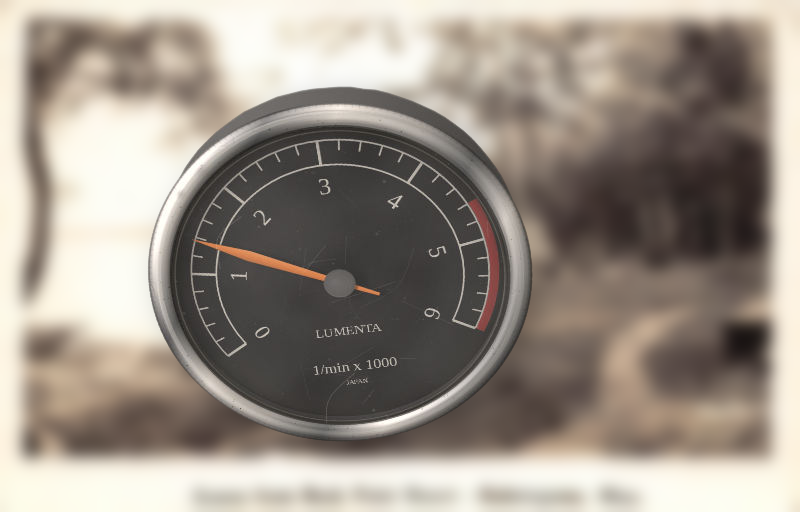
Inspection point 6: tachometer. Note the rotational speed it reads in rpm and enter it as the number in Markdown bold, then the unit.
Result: **1400** rpm
